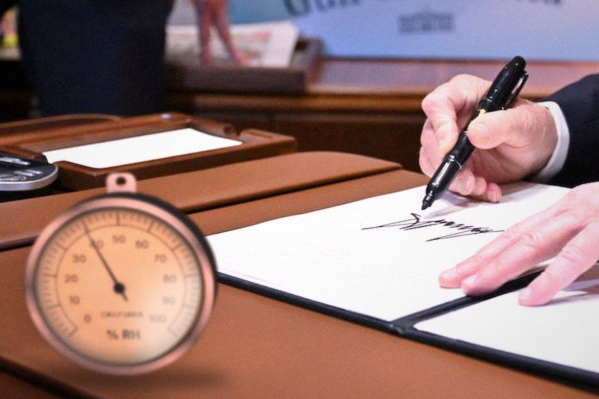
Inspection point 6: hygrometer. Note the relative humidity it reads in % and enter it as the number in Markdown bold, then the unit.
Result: **40** %
